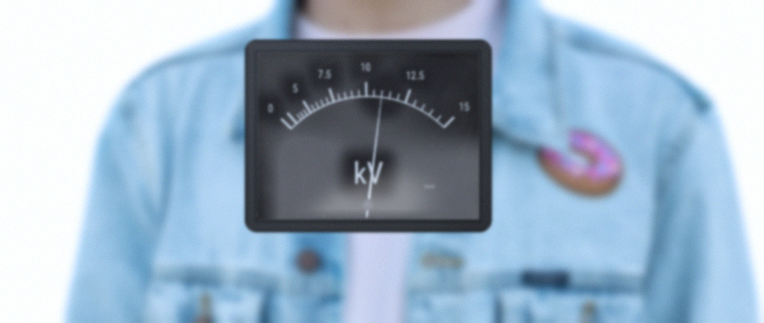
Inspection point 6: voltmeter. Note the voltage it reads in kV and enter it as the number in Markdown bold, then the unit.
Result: **11** kV
